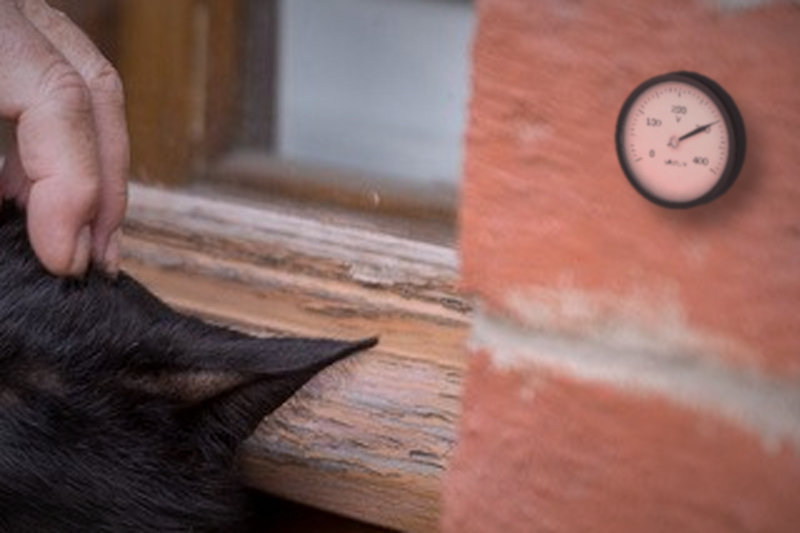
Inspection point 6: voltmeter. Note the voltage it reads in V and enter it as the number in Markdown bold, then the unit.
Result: **300** V
